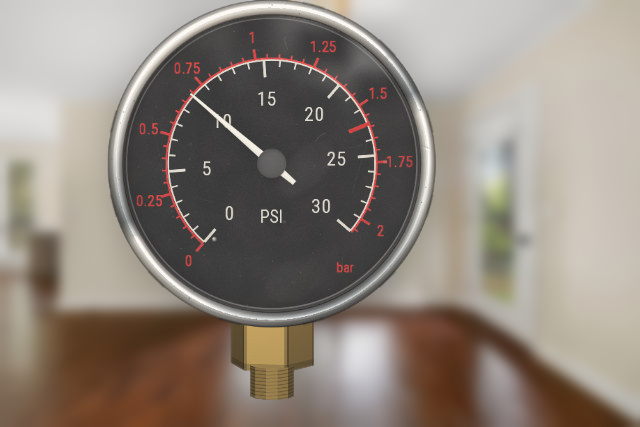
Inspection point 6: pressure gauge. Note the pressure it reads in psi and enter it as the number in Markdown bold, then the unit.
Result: **10** psi
